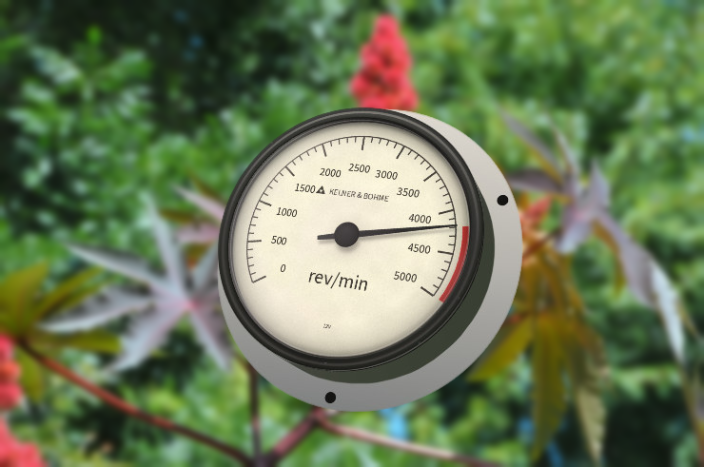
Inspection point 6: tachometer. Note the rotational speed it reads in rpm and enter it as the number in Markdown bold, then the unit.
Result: **4200** rpm
